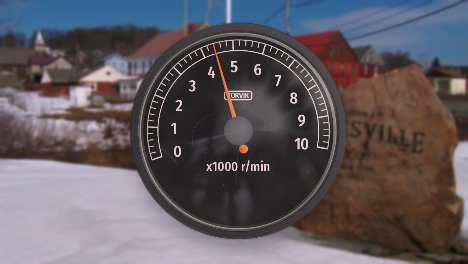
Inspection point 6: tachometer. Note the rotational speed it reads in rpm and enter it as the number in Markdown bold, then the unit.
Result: **4400** rpm
